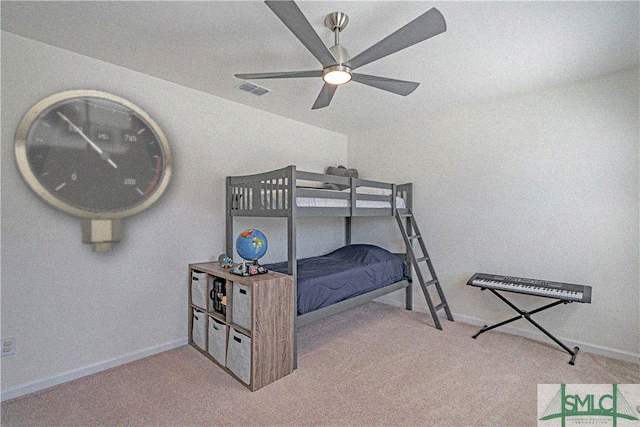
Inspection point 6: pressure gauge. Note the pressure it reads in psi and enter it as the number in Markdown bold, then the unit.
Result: **100** psi
